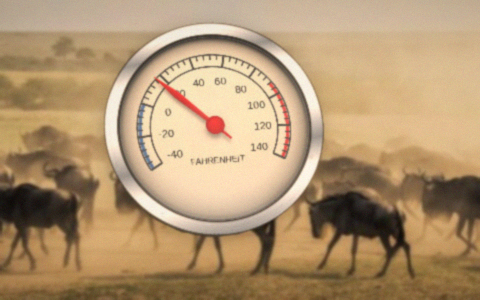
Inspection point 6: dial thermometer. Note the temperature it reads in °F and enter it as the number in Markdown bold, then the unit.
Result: **16** °F
